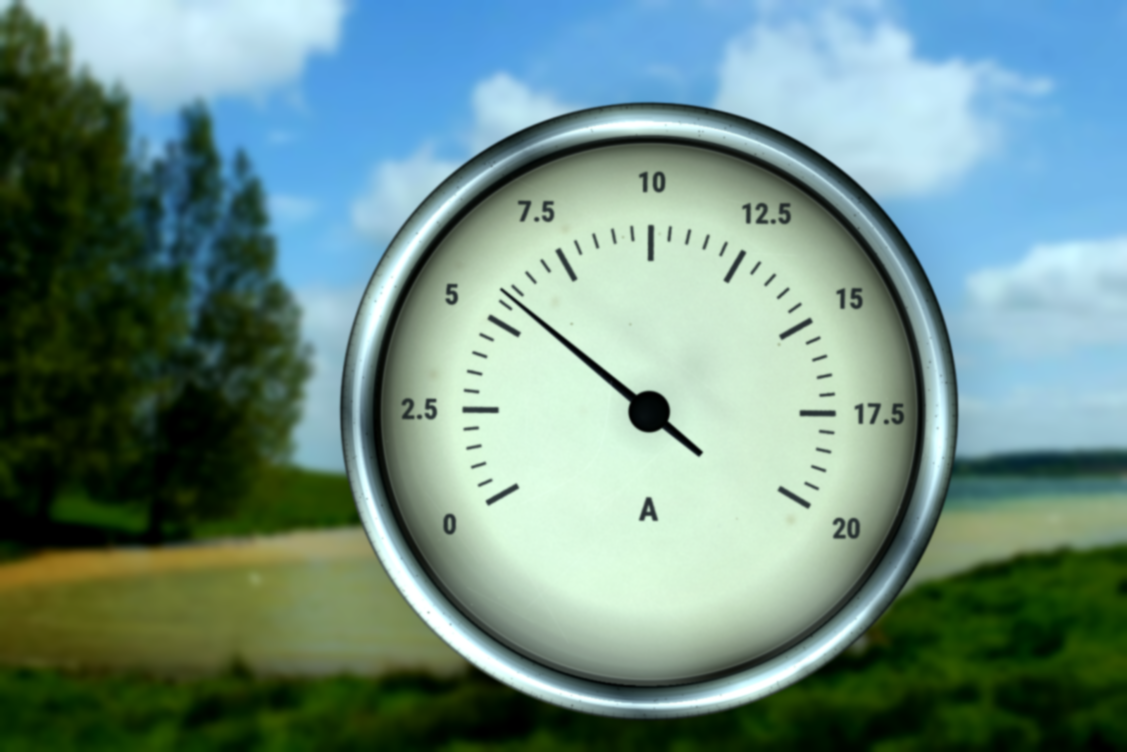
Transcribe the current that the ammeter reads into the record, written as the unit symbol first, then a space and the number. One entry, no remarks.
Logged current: A 5.75
